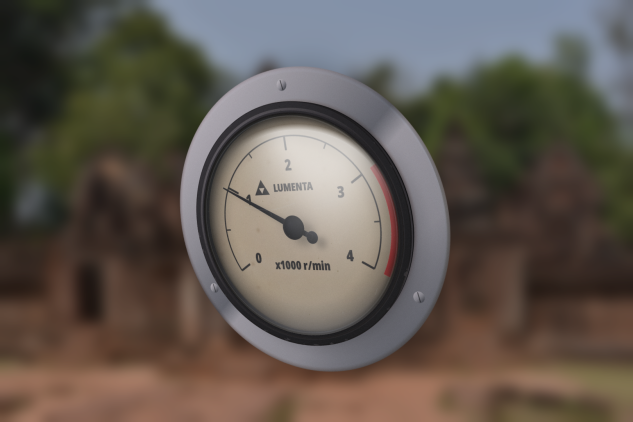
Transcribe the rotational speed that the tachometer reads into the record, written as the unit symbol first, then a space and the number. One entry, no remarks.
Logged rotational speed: rpm 1000
